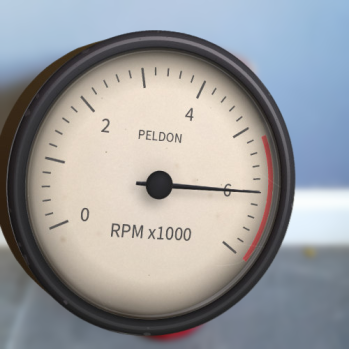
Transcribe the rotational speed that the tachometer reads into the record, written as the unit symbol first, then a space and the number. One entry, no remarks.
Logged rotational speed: rpm 6000
